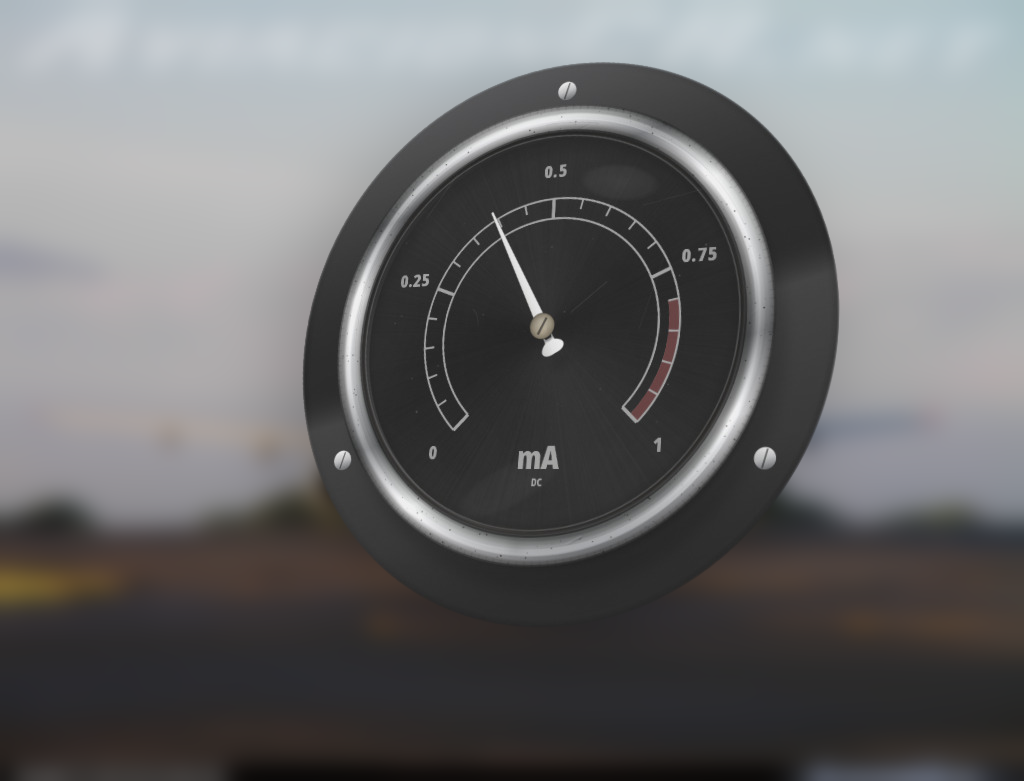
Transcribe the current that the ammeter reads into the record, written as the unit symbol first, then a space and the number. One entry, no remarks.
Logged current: mA 0.4
